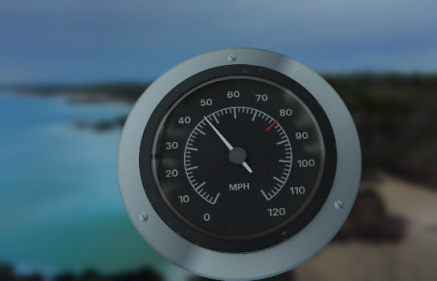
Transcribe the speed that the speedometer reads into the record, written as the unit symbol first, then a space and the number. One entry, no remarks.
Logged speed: mph 46
